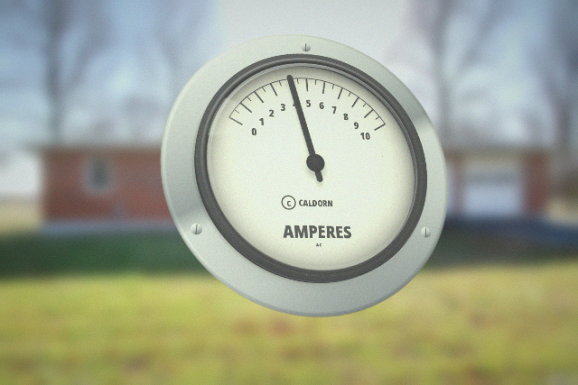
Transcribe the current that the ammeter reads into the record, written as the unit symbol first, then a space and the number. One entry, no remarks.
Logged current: A 4
